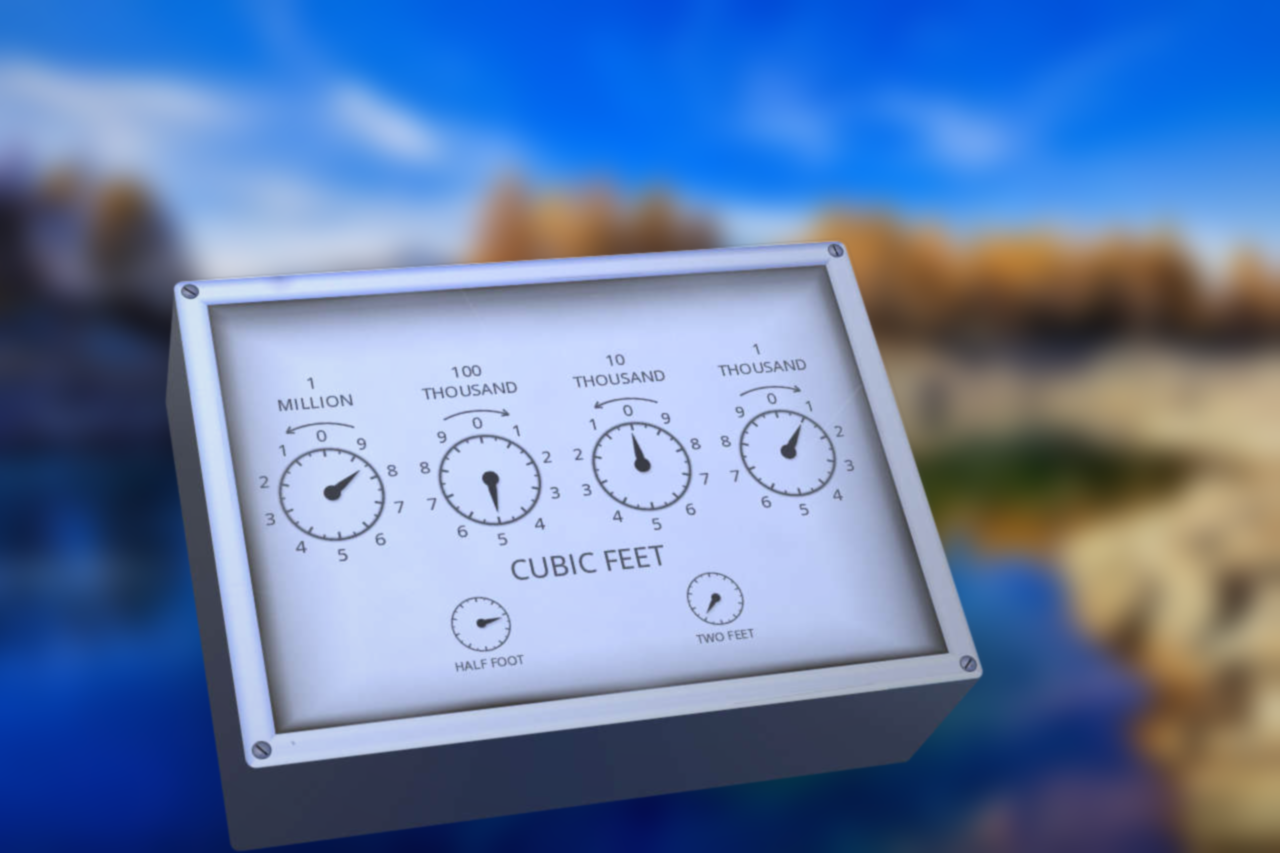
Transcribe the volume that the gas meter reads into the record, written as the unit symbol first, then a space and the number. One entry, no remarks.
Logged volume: ft³ 850100
